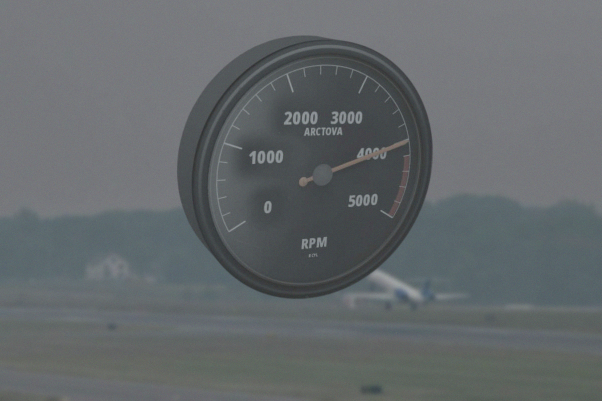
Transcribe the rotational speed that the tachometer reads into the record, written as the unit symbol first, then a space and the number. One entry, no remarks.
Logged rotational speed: rpm 4000
